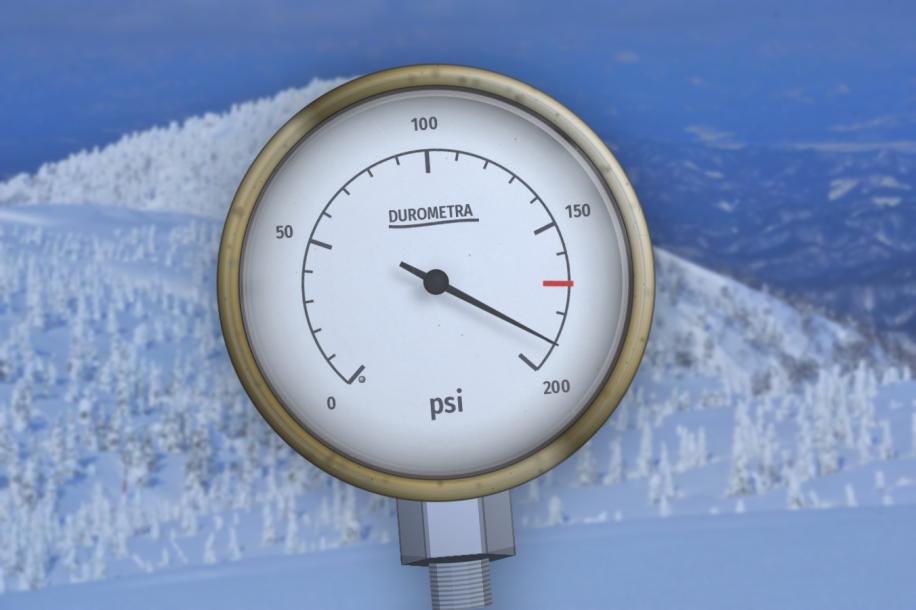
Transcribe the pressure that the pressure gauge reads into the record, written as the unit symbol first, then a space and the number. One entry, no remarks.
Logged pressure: psi 190
